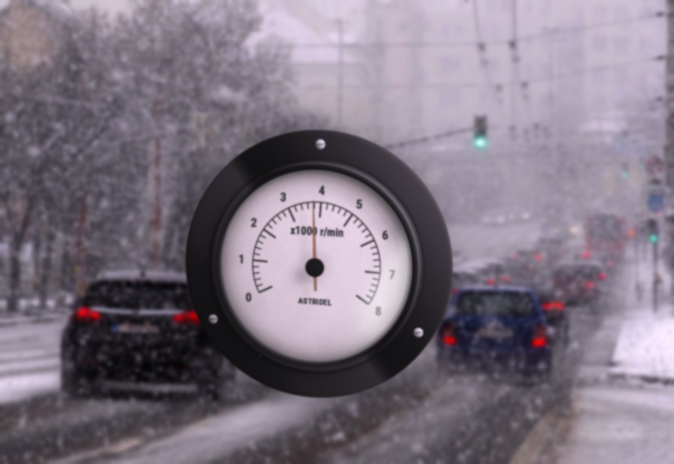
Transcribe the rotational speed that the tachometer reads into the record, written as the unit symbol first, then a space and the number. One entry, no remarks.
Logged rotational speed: rpm 3800
